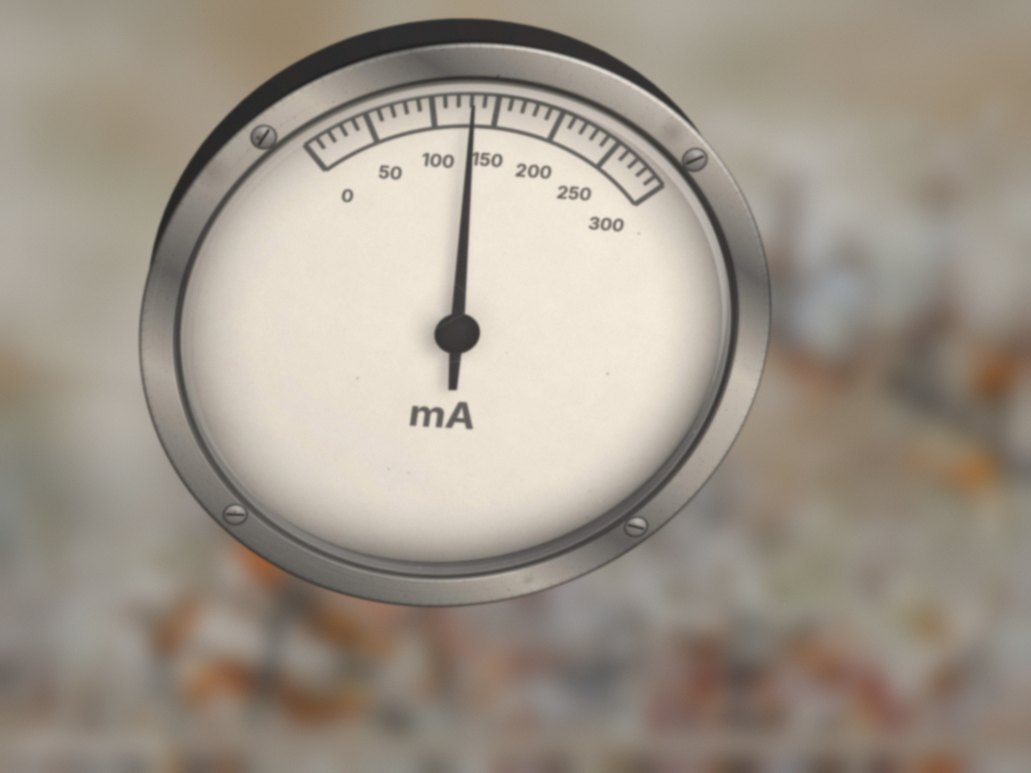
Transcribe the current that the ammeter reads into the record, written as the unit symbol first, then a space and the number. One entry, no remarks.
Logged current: mA 130
